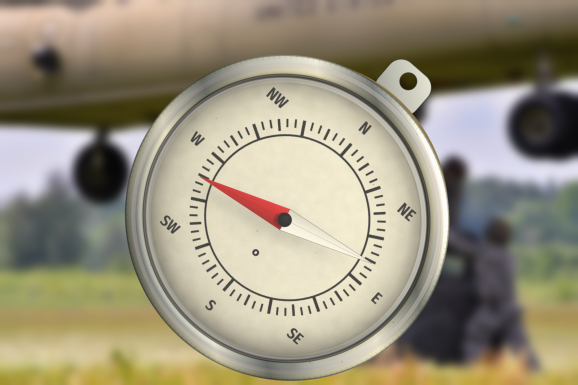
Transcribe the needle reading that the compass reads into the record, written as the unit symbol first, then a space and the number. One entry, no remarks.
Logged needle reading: ° 255
